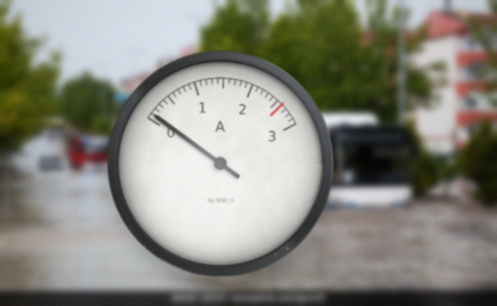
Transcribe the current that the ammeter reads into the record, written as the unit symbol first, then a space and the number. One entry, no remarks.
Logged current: A 0.1
